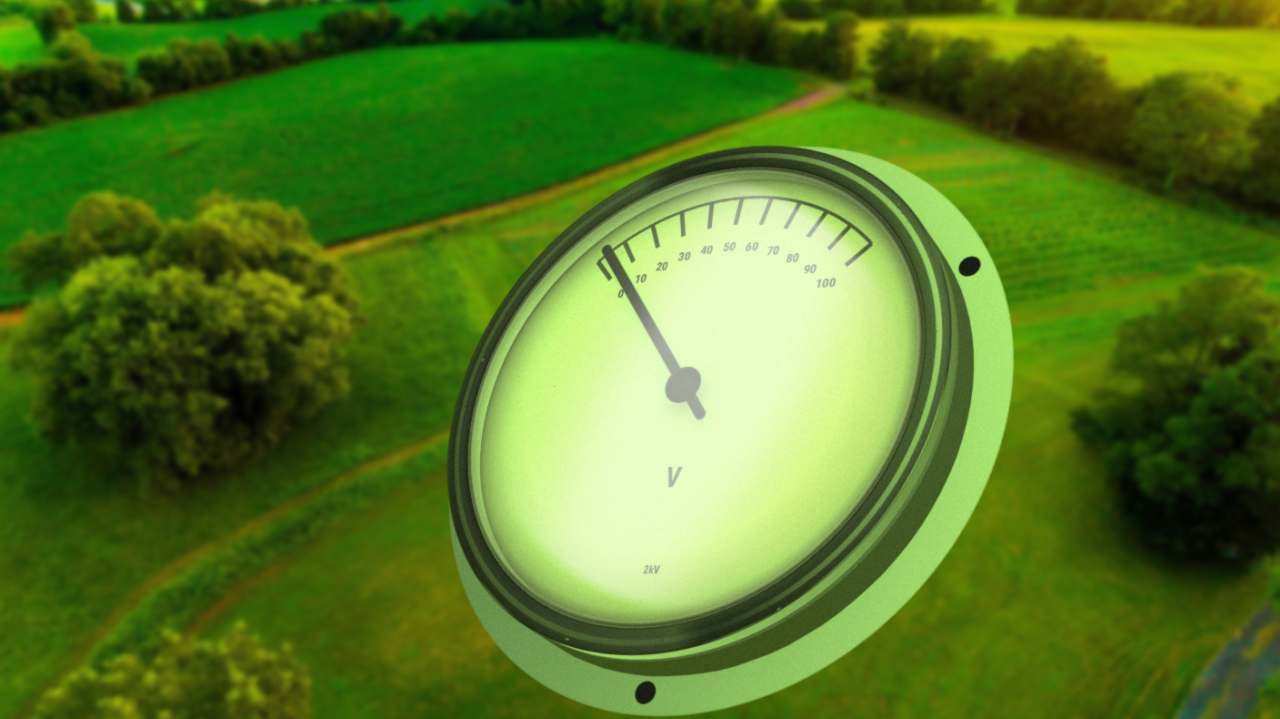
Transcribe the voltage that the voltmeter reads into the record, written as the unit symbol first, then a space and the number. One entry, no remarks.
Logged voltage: V 5
